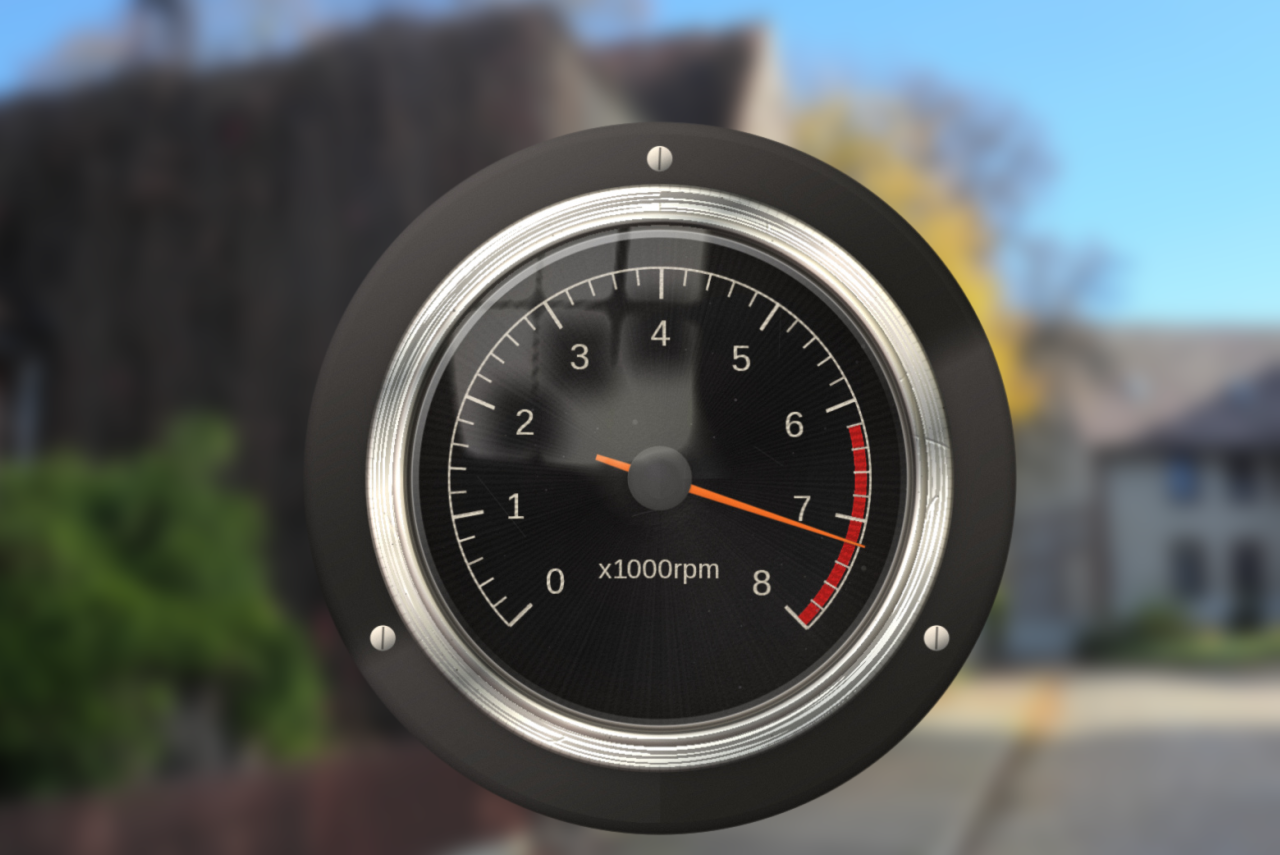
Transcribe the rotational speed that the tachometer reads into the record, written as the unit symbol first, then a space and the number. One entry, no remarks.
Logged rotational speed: rpm 7200
